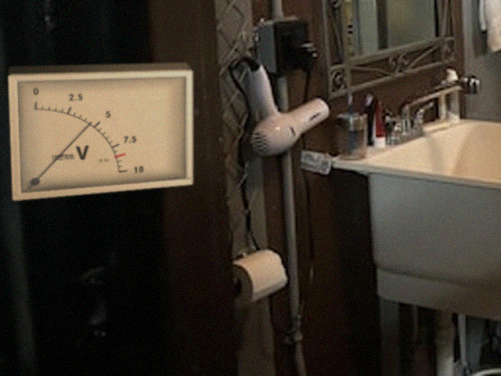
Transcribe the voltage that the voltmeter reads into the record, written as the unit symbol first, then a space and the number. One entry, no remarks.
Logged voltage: V 4.5
